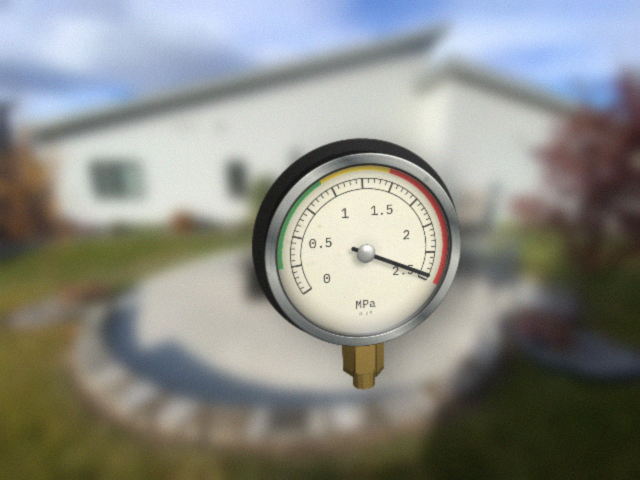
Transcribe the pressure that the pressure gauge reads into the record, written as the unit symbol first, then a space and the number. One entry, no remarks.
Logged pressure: MPa 2.45
